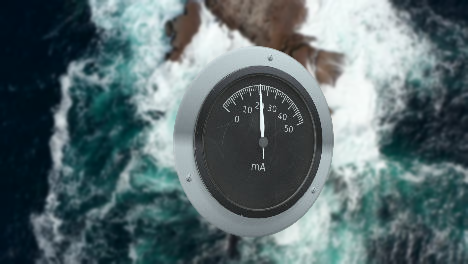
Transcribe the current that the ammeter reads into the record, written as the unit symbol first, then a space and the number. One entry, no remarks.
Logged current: mA 20
